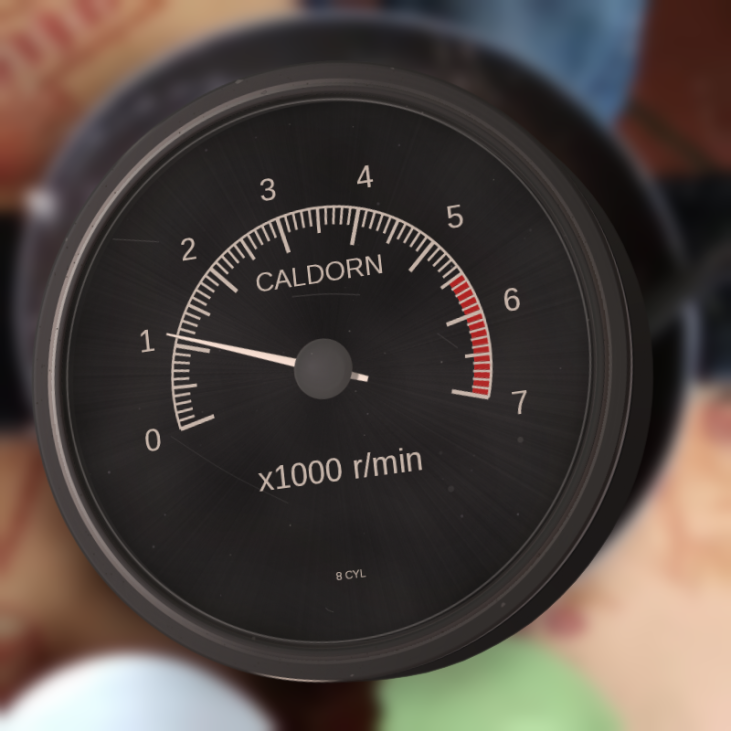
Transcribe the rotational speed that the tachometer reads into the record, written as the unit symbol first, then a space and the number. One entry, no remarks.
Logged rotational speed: rpm 1100
